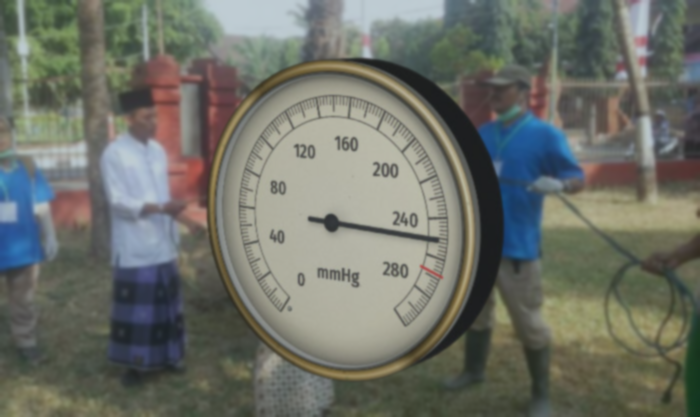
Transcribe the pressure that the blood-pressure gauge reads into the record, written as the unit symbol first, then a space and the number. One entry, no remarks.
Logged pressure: mmHg 250
